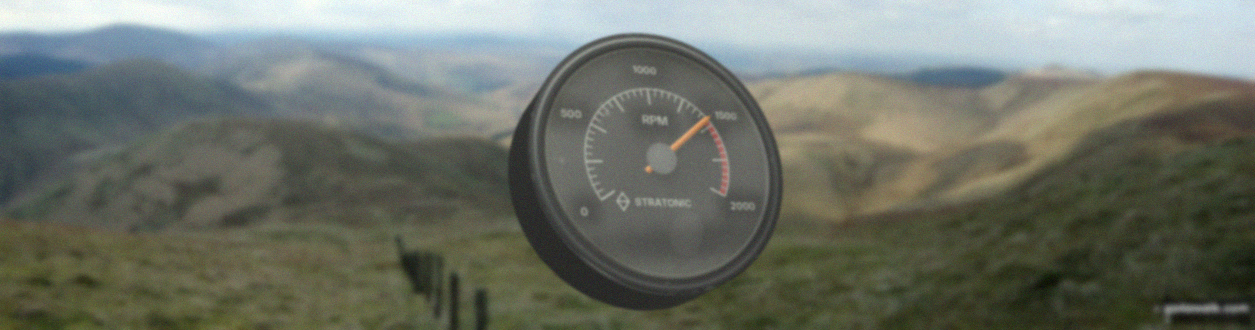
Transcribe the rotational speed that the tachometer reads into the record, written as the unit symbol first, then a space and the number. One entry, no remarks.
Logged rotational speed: rpm 1450
